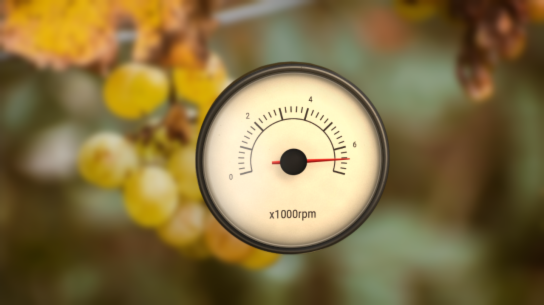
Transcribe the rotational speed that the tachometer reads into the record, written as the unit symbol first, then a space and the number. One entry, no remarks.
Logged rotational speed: rpm 6400
